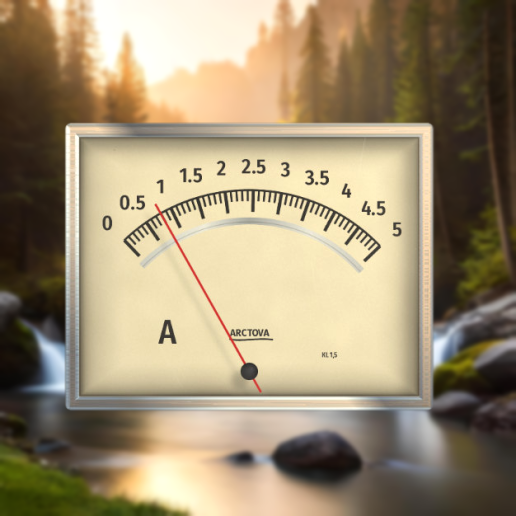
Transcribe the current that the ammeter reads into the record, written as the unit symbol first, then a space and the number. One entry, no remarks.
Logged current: A 0.8
